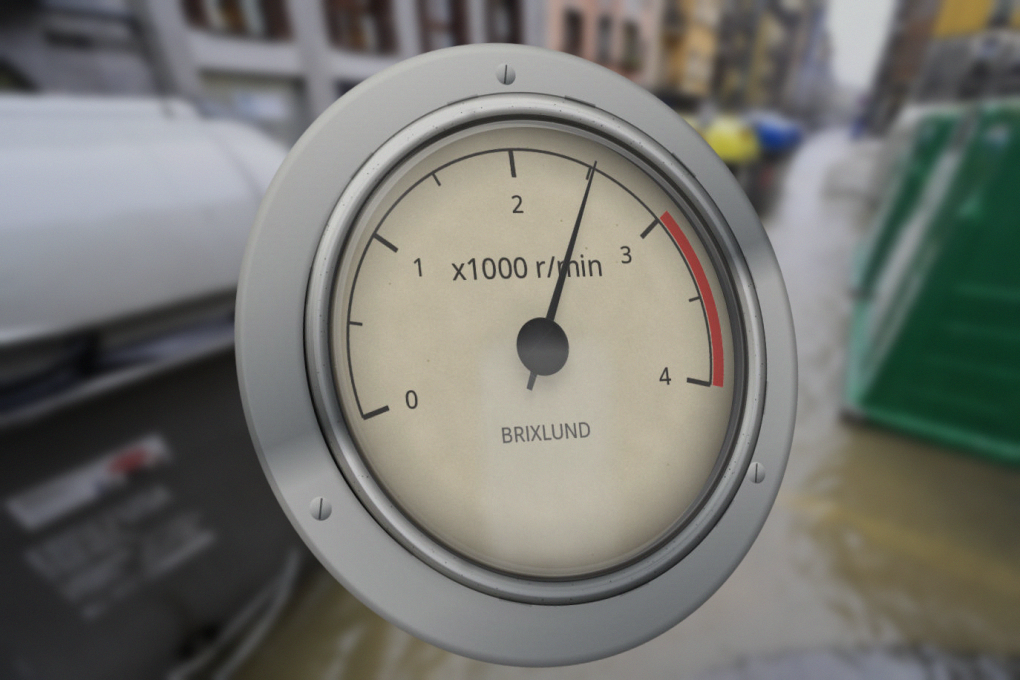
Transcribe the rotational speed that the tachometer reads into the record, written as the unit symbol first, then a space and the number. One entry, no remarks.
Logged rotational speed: rpm 2500
